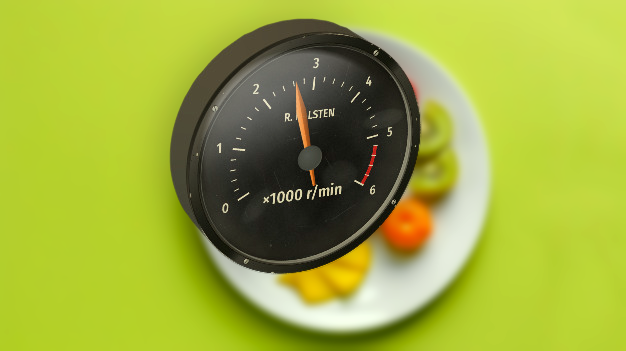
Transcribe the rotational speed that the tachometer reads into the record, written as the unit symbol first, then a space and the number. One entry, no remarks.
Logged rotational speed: rpm 2600
